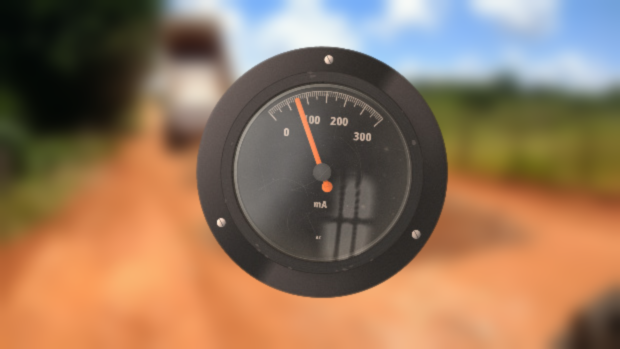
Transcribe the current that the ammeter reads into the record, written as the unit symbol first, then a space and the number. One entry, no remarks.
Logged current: mA 75
